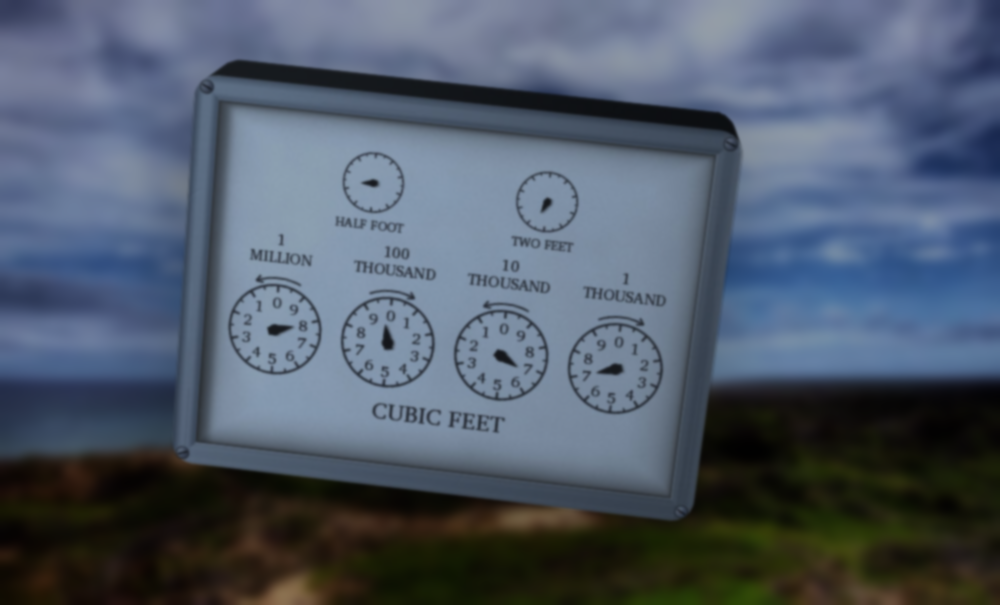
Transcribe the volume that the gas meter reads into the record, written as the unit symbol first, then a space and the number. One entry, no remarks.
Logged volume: ft³ 796700
